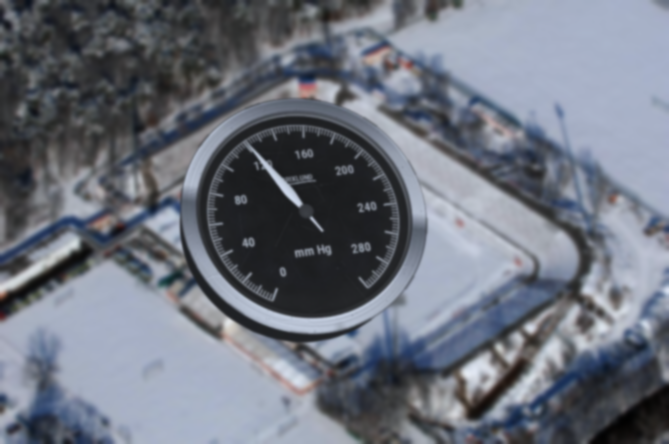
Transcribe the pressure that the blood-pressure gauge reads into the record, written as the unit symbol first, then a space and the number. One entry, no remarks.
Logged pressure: mmHg 120
